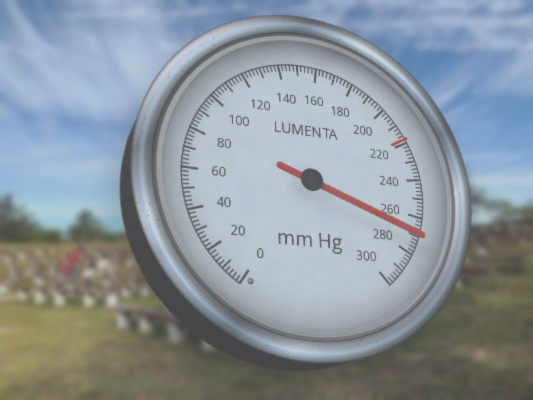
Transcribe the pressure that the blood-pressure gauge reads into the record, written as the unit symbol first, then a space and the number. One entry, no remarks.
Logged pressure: mmHg 270
